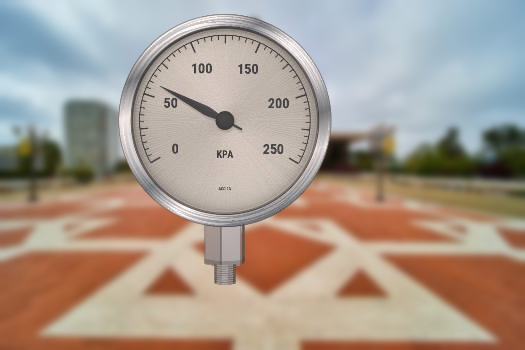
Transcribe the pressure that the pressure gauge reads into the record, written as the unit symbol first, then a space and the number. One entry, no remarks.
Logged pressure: kPa 60
